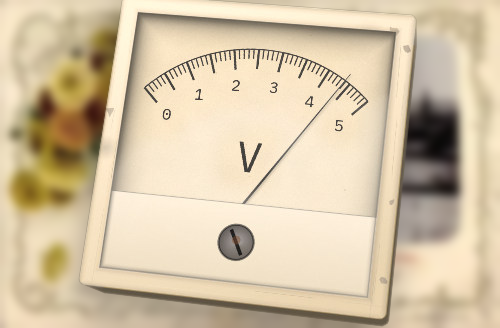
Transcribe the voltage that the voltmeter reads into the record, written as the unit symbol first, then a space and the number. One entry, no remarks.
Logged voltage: V 4.4
